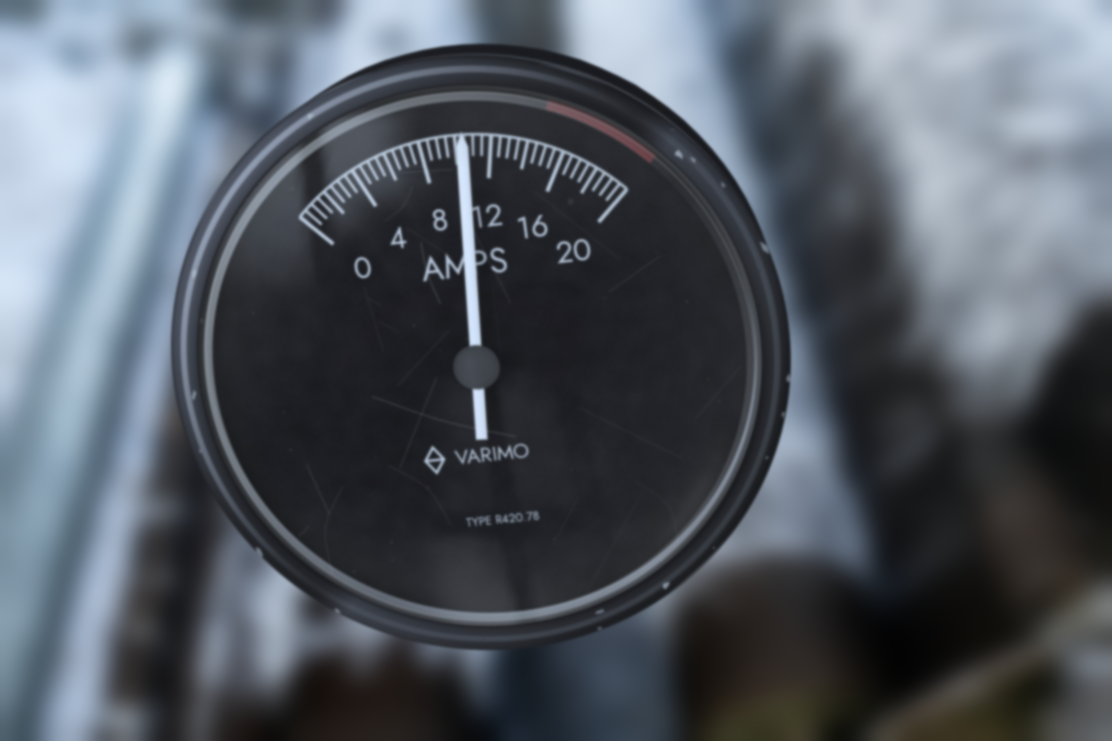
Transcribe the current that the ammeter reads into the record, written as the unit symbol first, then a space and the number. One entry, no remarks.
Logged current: A 10.5
